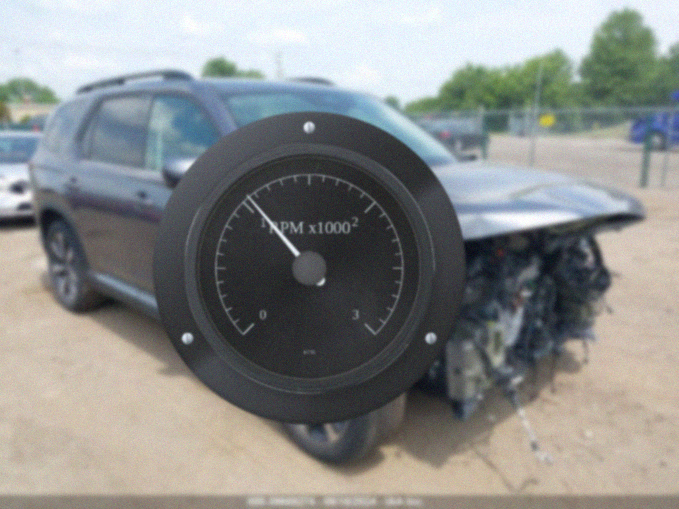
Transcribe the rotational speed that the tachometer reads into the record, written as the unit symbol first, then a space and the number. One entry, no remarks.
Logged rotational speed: rpm 1050
